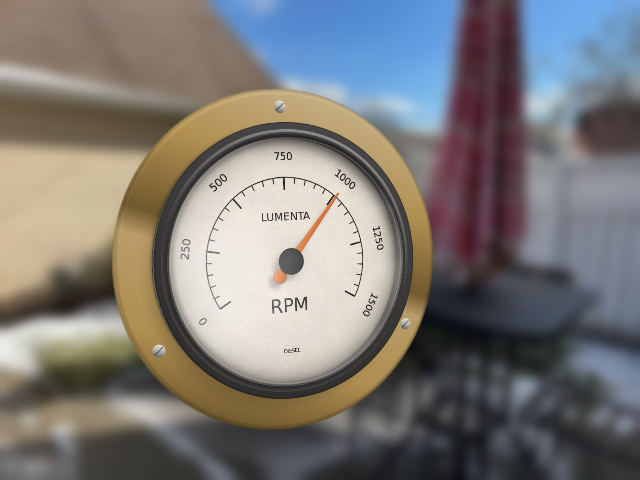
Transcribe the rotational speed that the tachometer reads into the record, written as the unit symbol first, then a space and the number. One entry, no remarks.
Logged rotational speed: rpm 1000
